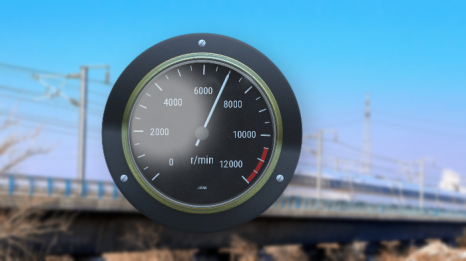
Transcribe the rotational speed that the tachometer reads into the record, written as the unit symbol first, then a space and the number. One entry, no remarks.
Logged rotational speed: rpm 7000
